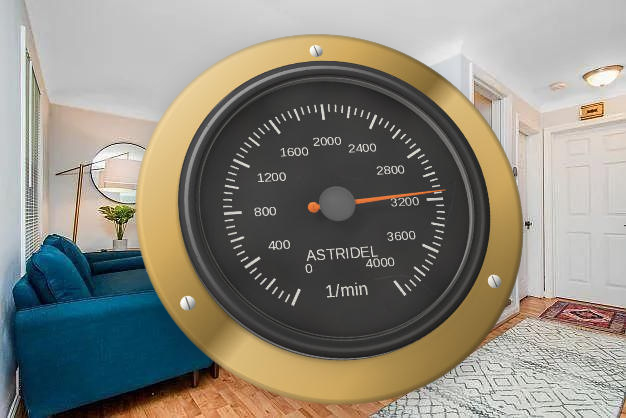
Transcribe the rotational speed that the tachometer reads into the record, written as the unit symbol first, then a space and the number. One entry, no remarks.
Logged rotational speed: rpm 3150
